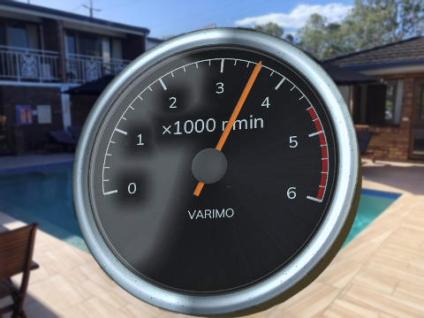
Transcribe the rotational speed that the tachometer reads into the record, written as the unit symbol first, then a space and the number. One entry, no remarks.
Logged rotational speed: rpm 3600
